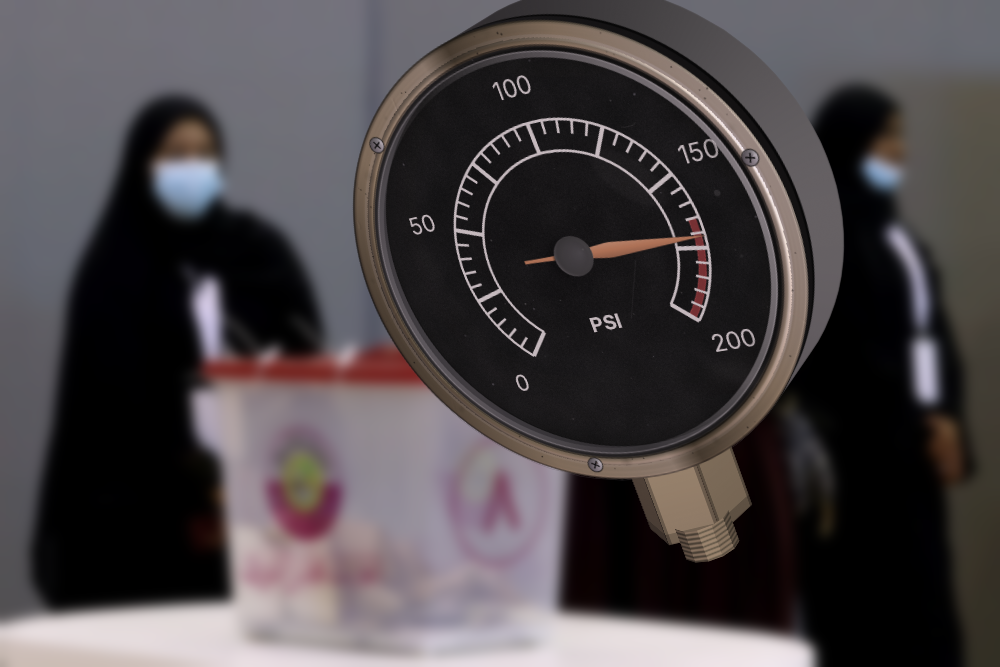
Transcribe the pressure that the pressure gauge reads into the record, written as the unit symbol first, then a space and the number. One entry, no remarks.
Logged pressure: psi 170
